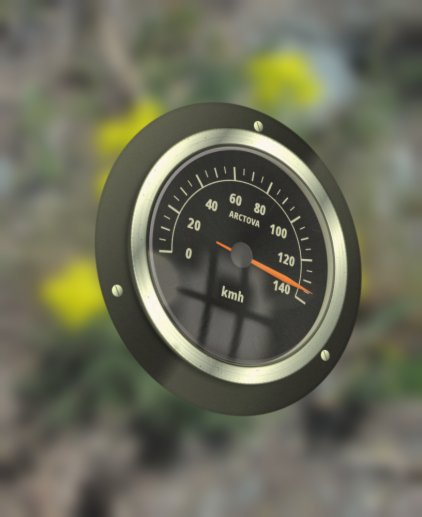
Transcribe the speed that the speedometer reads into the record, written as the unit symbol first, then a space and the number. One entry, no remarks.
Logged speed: km/h 135
